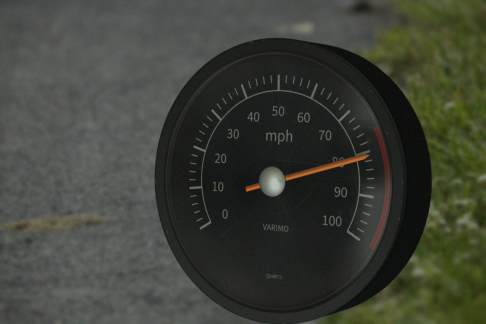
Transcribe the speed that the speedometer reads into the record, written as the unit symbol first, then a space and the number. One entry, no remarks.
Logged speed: mph 81
